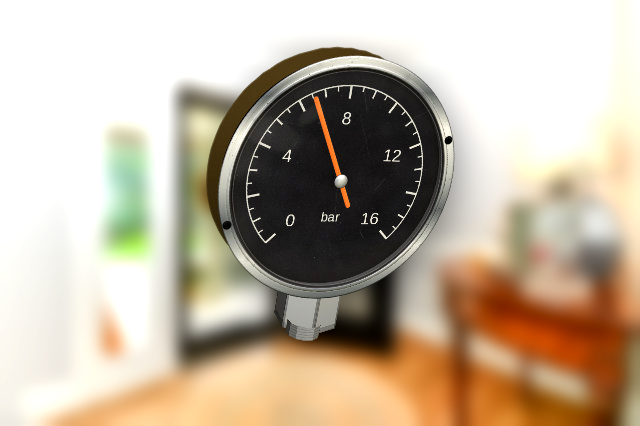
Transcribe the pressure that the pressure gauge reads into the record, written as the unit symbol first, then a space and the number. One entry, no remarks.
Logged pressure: bar 6.5
